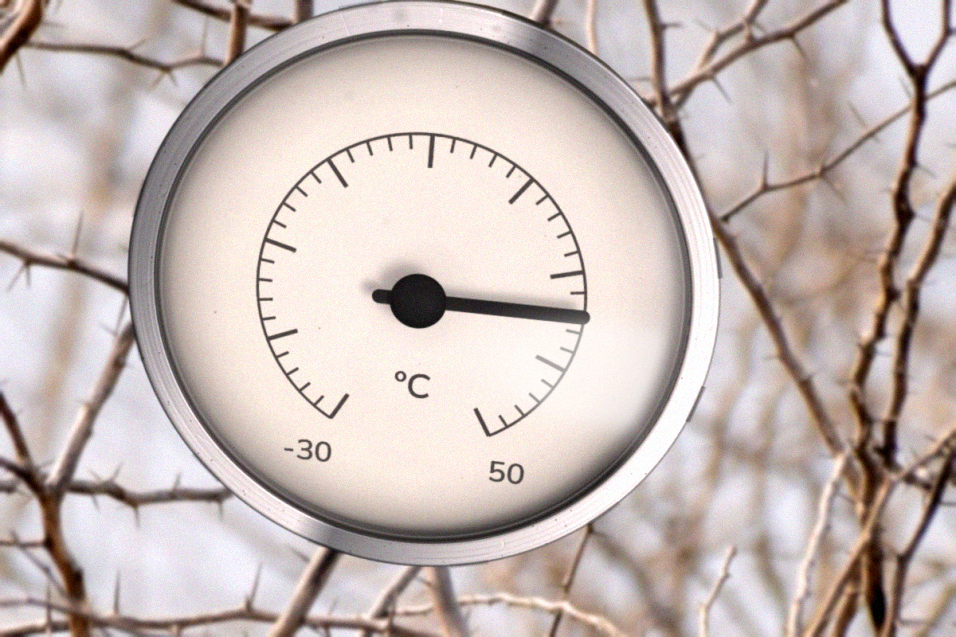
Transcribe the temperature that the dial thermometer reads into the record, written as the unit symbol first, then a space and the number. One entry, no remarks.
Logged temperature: °C 34
